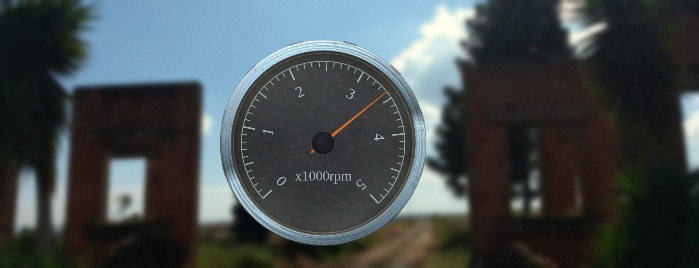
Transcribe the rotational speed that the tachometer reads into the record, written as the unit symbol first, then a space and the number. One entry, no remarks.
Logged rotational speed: rpm 3400
